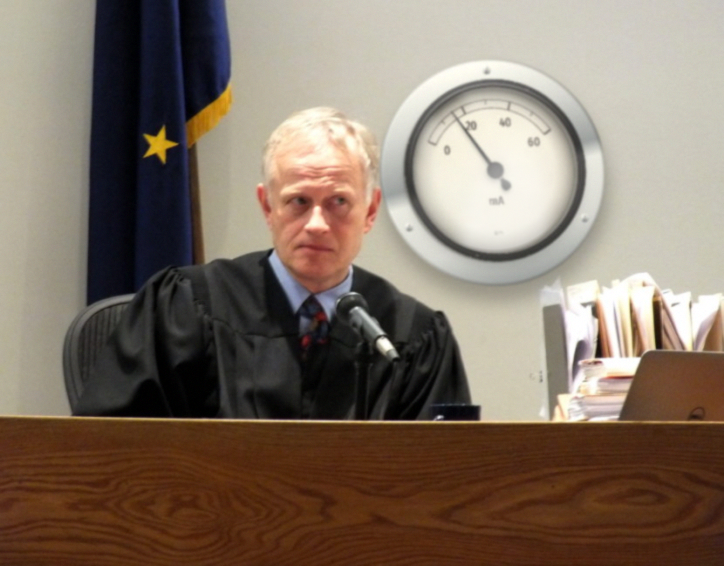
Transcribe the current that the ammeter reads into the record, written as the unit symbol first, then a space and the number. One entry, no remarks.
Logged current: mA 15
